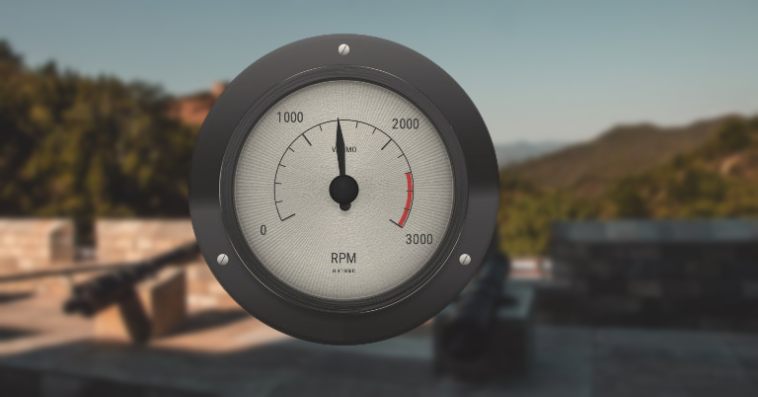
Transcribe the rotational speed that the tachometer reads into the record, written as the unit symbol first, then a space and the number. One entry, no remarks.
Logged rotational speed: rpm 1400
